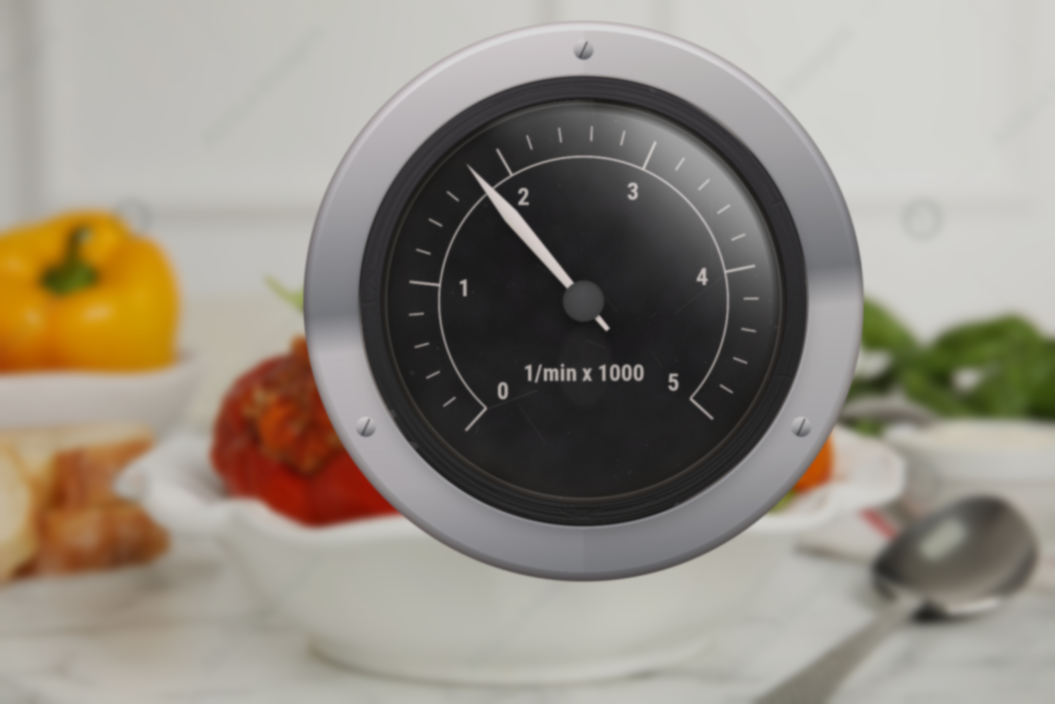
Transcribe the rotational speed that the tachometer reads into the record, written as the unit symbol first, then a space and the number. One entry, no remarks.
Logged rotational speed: rpm 1800
